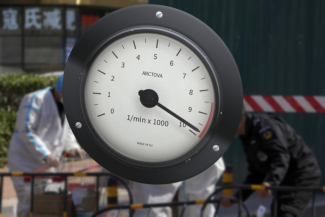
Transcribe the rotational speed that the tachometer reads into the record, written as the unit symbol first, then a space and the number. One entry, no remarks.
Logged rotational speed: rpm 9750
